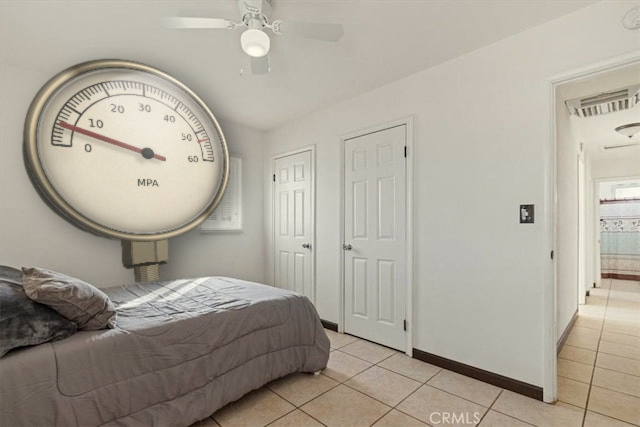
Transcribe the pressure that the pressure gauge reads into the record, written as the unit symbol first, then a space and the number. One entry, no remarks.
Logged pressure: MPa 5
